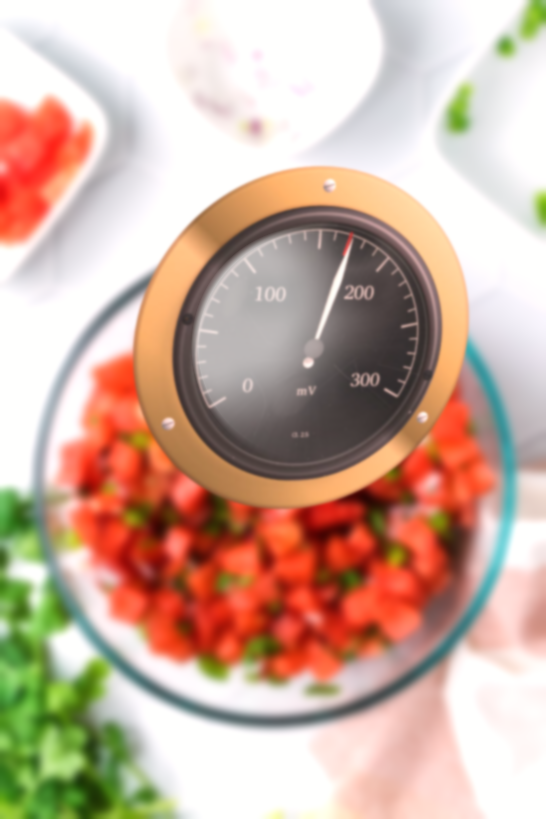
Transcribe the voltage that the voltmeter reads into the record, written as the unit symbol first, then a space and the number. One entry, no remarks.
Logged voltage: mV 170
